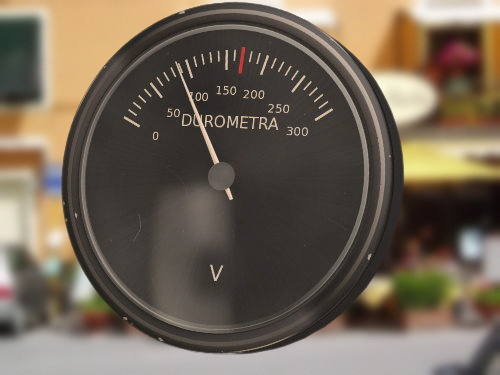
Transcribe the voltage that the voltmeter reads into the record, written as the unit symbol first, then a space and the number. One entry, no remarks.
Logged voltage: V 90
